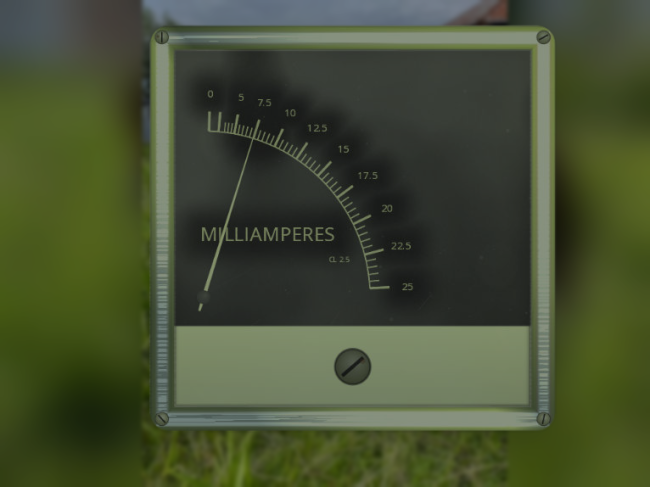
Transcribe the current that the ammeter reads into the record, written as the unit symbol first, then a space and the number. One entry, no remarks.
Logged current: mA 7.5
